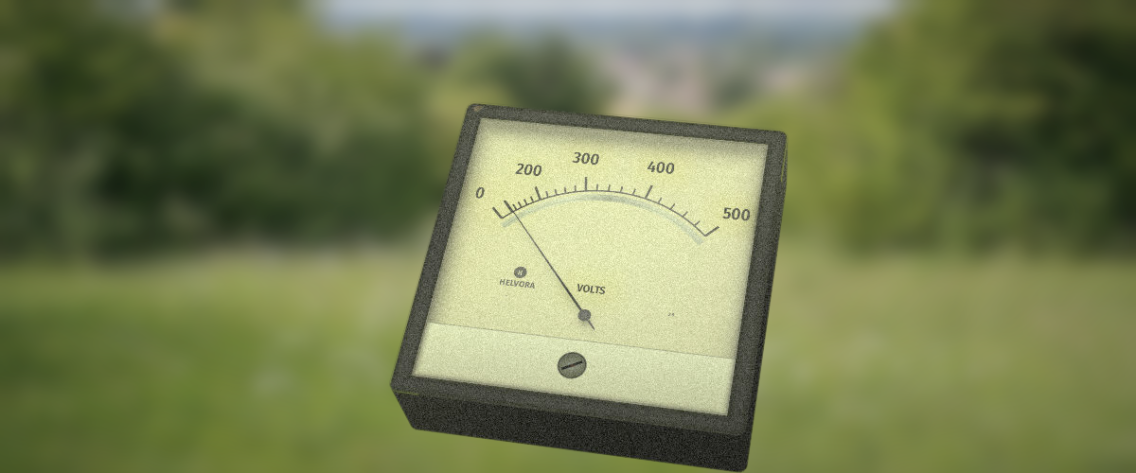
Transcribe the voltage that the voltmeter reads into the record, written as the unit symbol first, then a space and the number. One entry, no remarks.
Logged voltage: V 100
